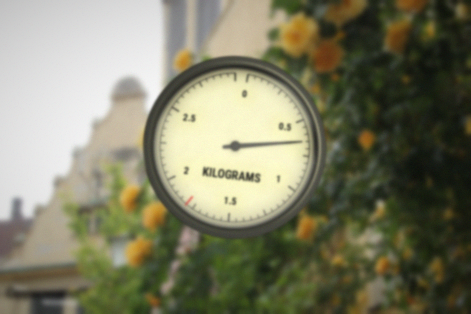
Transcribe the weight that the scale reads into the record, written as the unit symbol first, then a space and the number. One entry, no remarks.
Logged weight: kg 0.65
